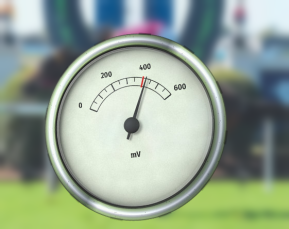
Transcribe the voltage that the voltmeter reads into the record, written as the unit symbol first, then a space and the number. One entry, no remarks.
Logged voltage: mV 425
